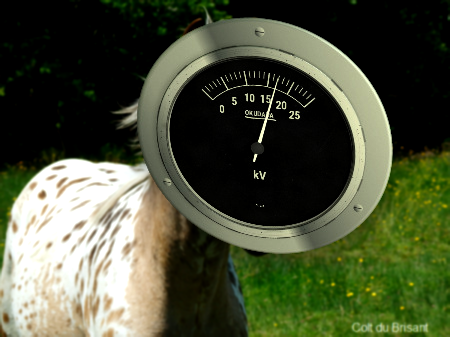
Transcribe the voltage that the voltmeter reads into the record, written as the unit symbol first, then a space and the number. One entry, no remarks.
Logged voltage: kV 17
